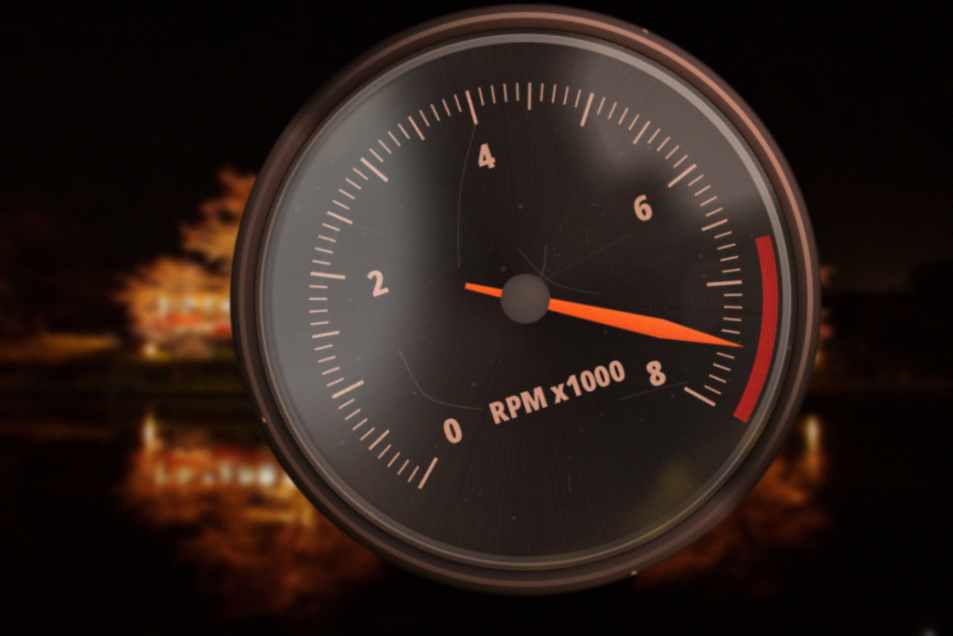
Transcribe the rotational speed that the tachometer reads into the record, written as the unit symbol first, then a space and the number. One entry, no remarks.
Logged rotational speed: rpm 7500
